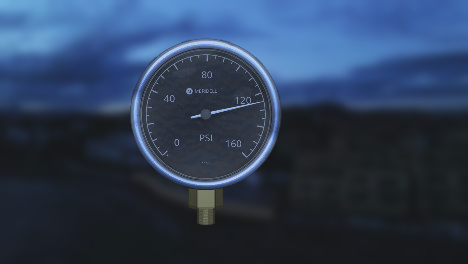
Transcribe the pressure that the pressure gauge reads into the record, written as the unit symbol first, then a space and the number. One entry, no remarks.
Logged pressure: psi 125
